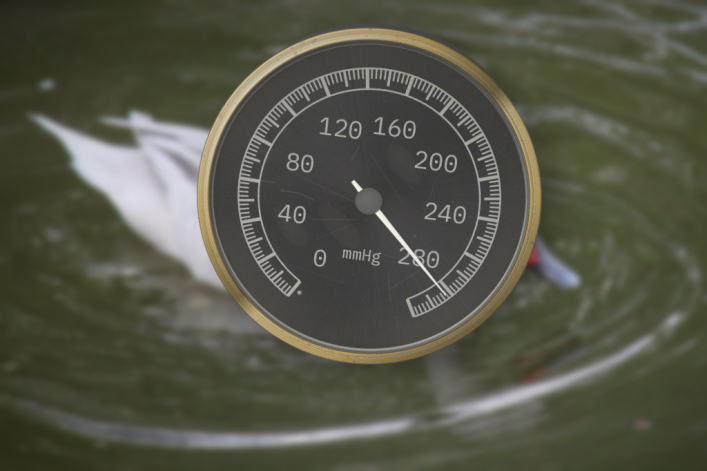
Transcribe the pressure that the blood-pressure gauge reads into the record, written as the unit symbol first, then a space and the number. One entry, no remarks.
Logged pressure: mmHg 282
